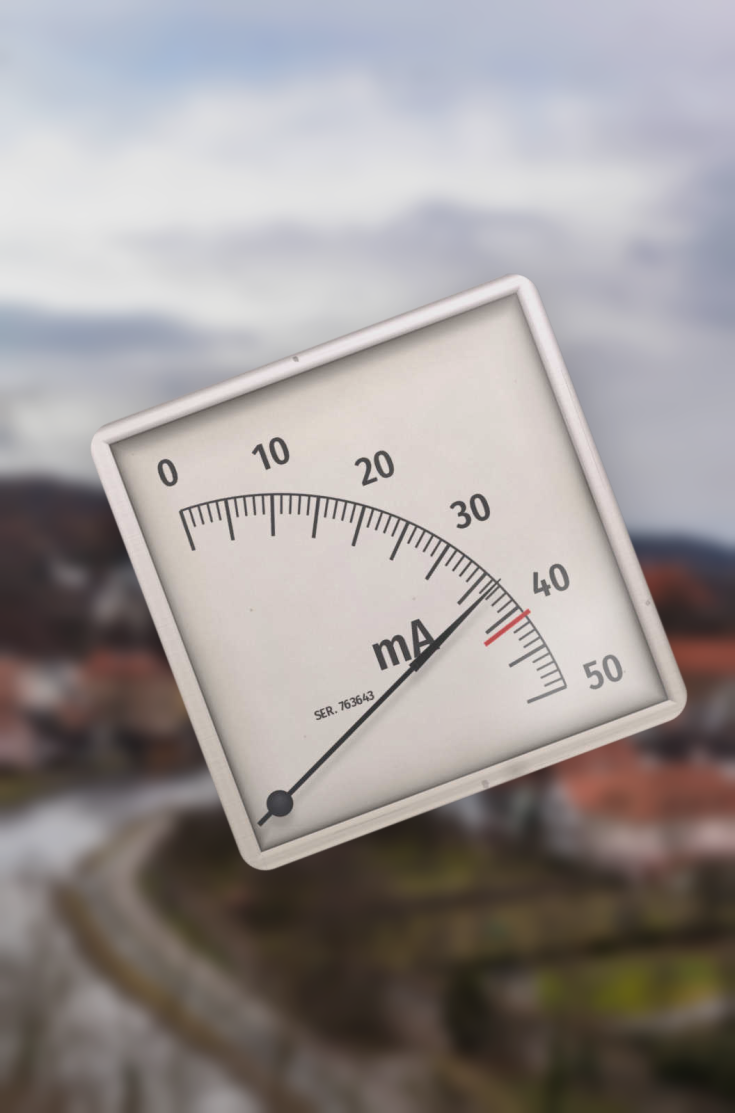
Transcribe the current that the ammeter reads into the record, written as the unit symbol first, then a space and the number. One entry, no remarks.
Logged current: mA 36.5
